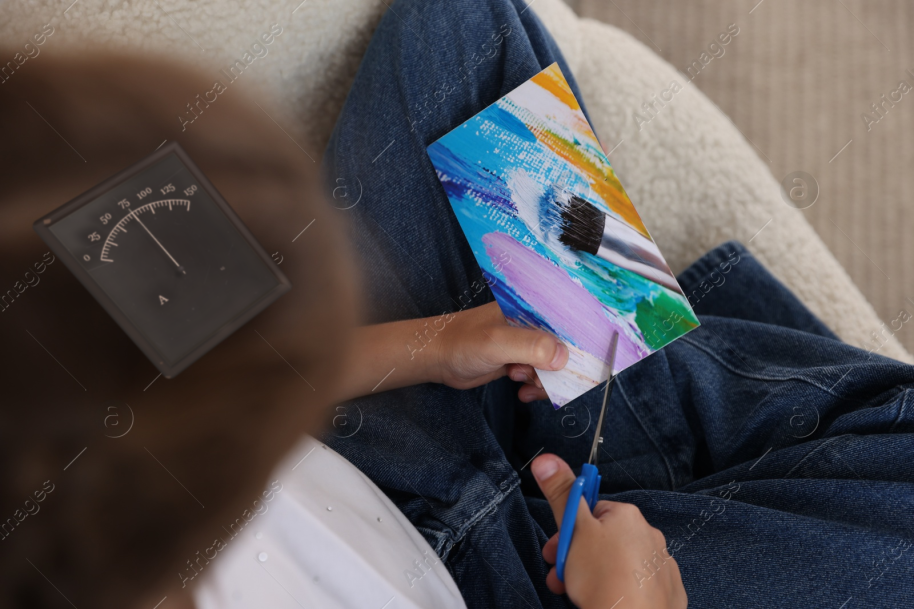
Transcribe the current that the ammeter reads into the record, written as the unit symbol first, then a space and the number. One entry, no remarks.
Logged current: A 75
